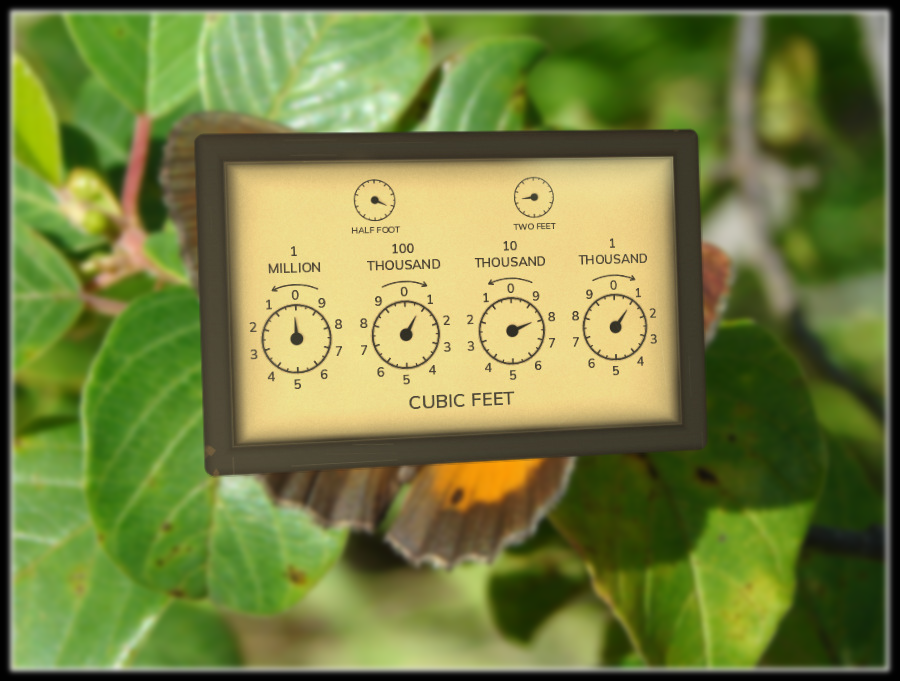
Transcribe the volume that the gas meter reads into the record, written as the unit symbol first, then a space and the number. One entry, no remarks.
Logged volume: ft³ 8100
